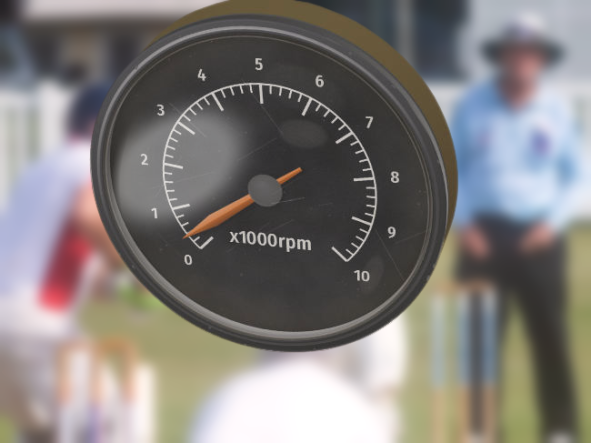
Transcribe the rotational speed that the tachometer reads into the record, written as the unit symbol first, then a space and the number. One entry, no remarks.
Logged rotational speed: rpm 400
